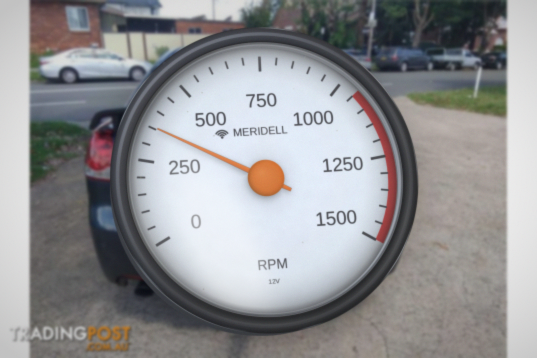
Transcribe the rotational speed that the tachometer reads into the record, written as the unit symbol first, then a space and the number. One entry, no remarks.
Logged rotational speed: rpm 350
